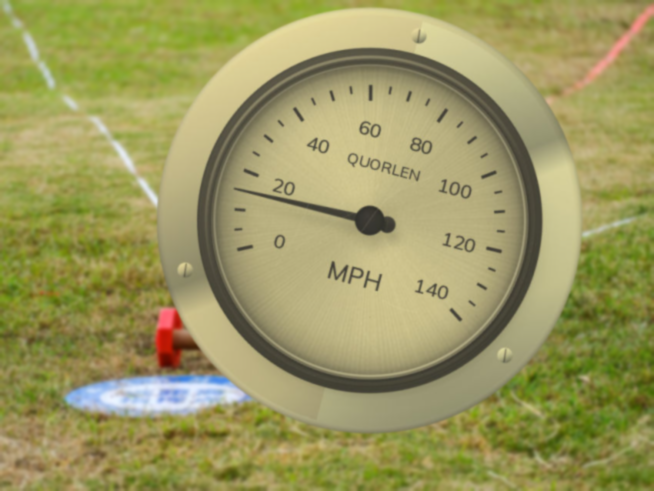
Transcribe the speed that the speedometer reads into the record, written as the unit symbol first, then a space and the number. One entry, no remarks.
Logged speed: mph 15
